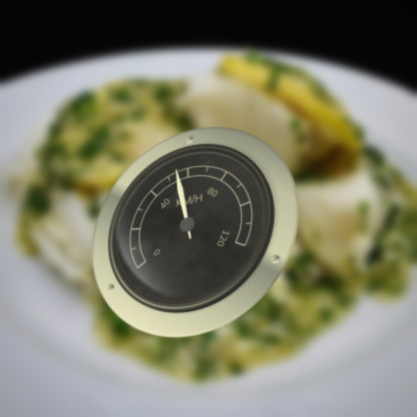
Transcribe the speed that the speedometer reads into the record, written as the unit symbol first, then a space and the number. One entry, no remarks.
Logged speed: km/h 55
